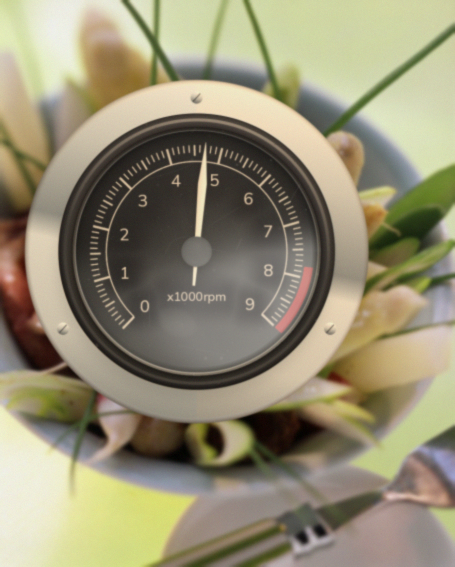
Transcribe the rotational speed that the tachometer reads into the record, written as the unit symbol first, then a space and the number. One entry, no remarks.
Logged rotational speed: rpm 4700
